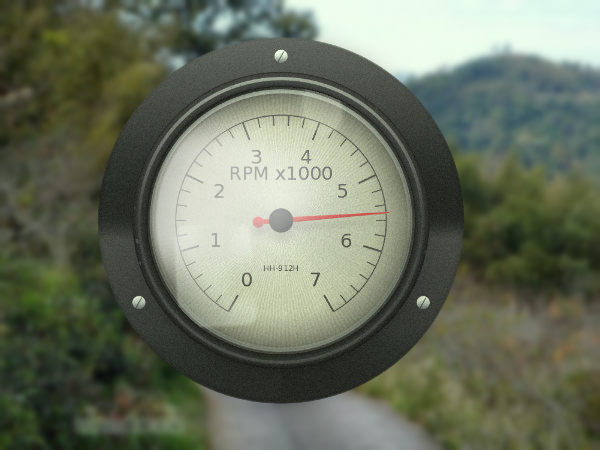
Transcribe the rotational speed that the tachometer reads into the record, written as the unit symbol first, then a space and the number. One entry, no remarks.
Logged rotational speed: rpm 5500
